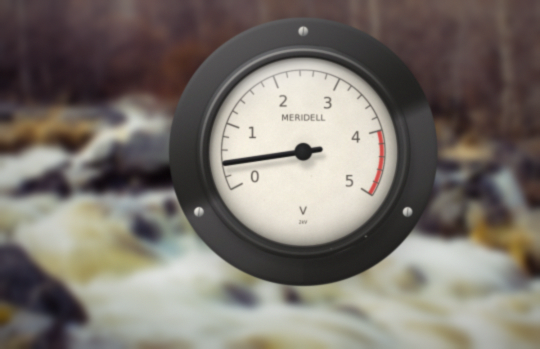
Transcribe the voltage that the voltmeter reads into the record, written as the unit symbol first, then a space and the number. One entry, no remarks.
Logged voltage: V 0.4
